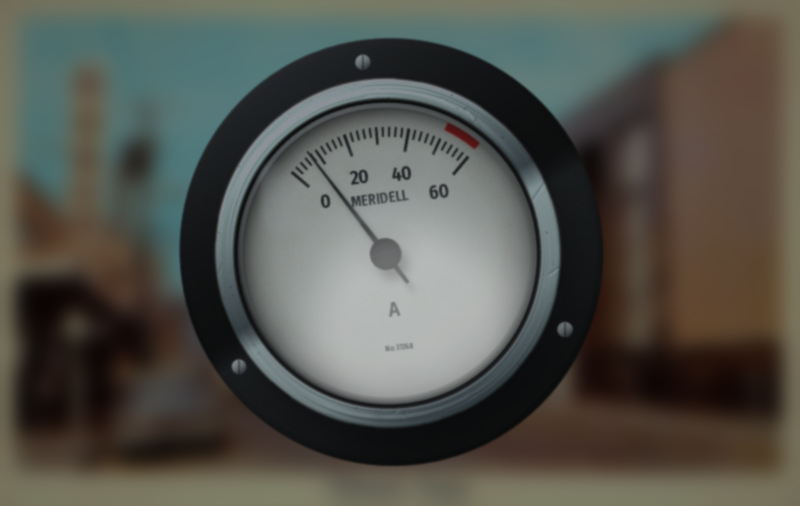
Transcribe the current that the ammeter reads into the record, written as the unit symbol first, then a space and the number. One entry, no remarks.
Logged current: A 8
